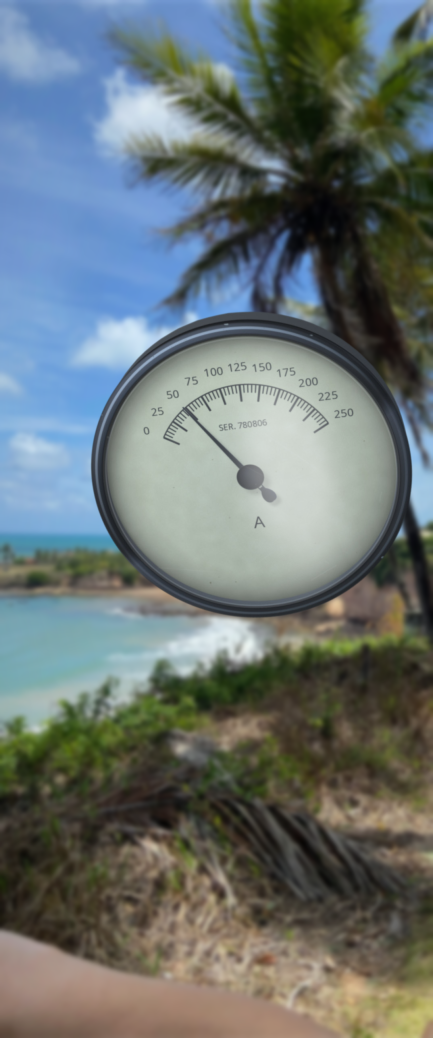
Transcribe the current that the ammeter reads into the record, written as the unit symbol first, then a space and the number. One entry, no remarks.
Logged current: A 50
